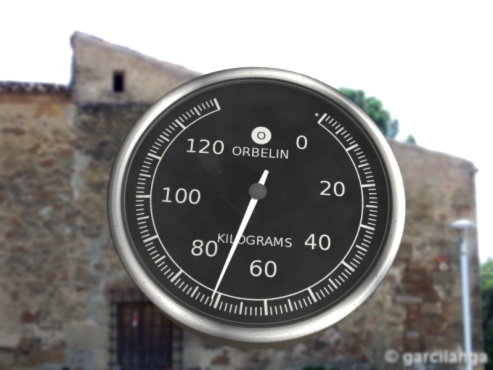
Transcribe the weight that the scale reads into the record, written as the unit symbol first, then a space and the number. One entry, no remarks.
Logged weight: kg 71
